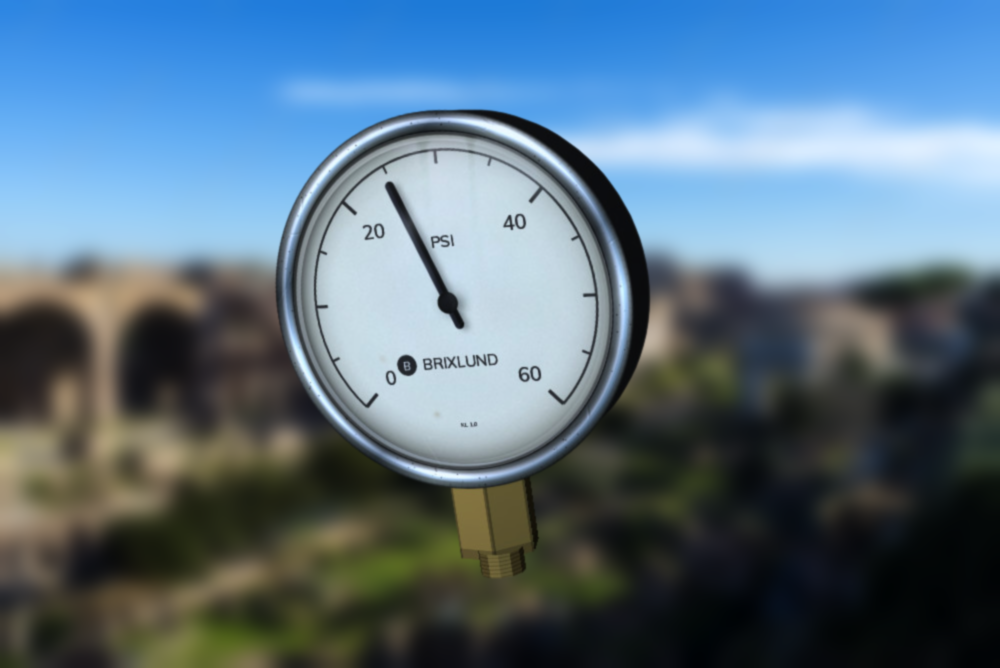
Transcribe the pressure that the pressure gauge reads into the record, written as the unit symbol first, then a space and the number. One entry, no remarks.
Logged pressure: psi 25
